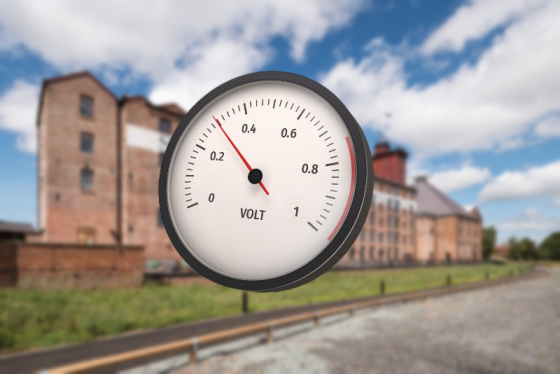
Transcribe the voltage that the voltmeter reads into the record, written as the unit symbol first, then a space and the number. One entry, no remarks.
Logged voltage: V 0.3
